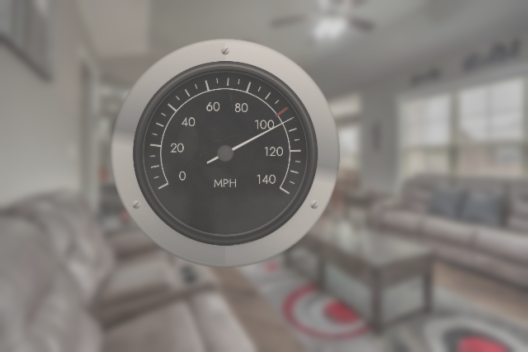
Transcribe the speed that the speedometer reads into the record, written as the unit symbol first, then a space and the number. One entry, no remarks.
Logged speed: mph 105
